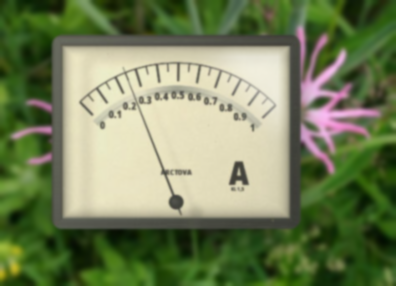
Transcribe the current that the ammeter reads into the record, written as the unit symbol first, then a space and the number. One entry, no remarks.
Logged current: A 0.25
